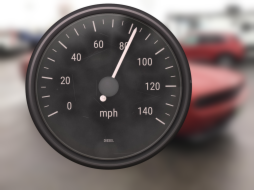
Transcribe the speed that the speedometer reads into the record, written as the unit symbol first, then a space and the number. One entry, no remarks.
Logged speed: mph 82.5
